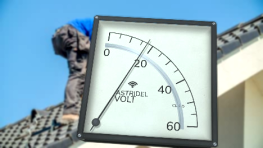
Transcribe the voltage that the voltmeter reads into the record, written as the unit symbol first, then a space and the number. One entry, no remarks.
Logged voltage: V 17.5
